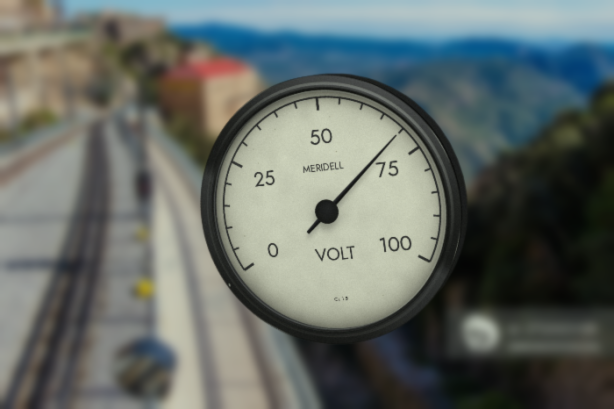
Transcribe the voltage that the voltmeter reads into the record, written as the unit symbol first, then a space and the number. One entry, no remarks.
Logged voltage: V 70
